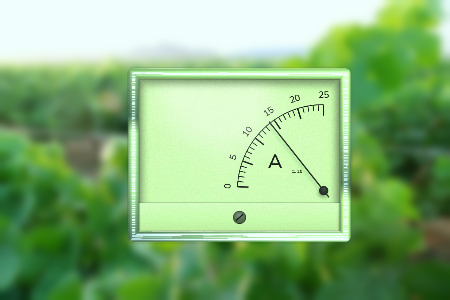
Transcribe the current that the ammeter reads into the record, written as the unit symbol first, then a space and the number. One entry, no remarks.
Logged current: A 14
